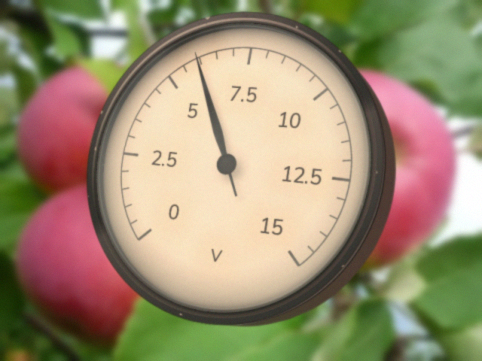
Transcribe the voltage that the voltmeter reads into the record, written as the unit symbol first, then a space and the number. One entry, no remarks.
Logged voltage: V 6
